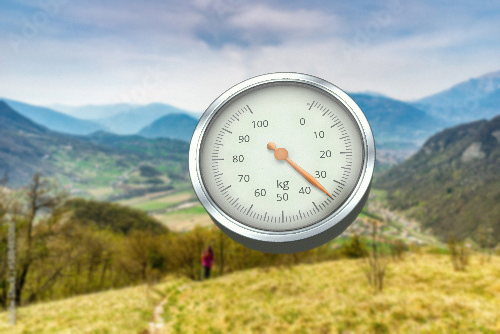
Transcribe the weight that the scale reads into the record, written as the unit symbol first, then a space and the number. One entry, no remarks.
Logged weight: kg 35
